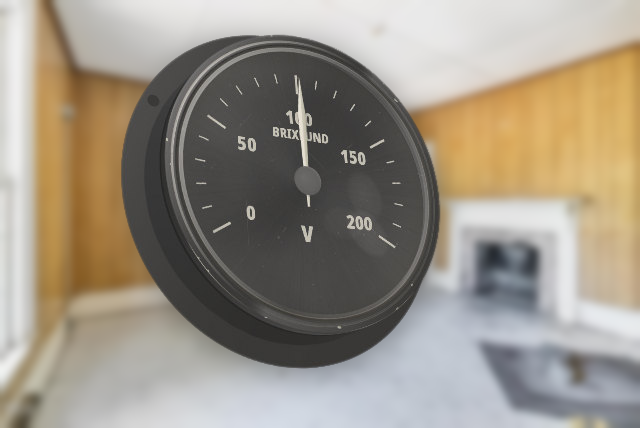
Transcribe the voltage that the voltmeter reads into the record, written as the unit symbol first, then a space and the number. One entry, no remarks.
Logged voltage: V 100
